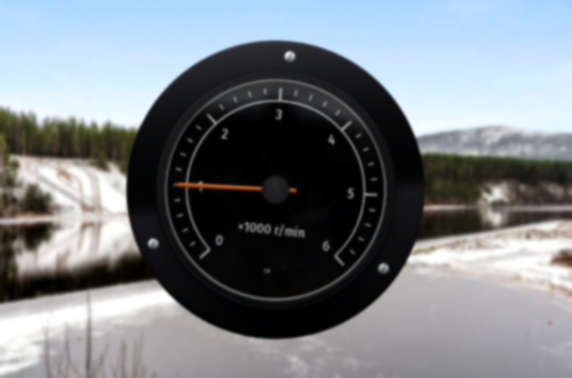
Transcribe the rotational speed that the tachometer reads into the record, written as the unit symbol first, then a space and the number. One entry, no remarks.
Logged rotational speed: rpm 1000
